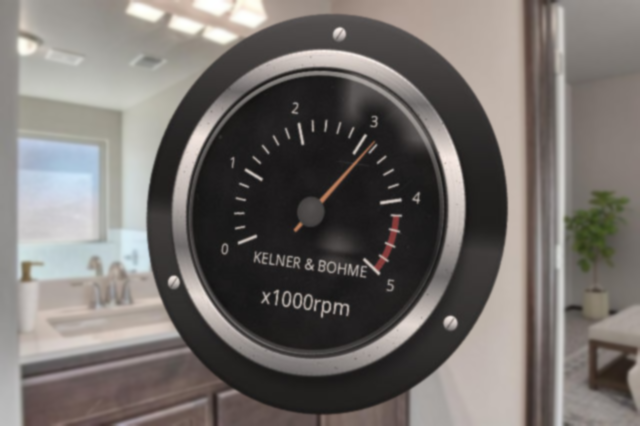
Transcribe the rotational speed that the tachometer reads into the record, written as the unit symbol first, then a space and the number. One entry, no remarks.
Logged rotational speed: rpm 3200
